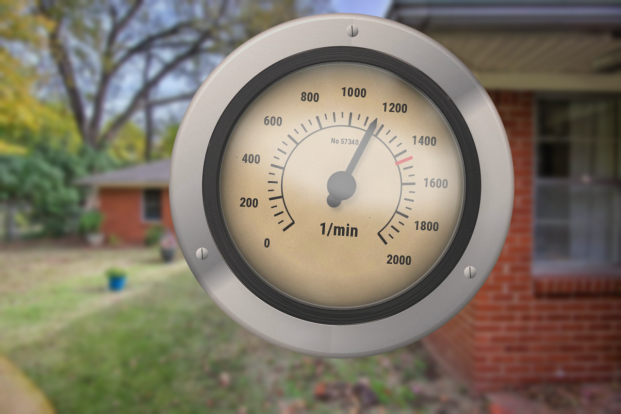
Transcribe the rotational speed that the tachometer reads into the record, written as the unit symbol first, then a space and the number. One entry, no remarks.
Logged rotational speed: rpm 1150
